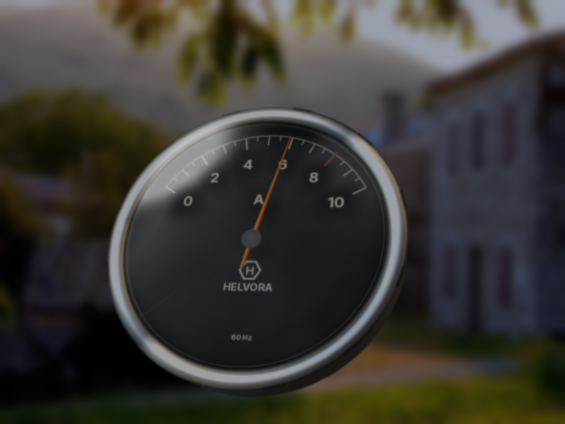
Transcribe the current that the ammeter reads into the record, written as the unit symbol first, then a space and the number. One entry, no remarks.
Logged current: A 6
